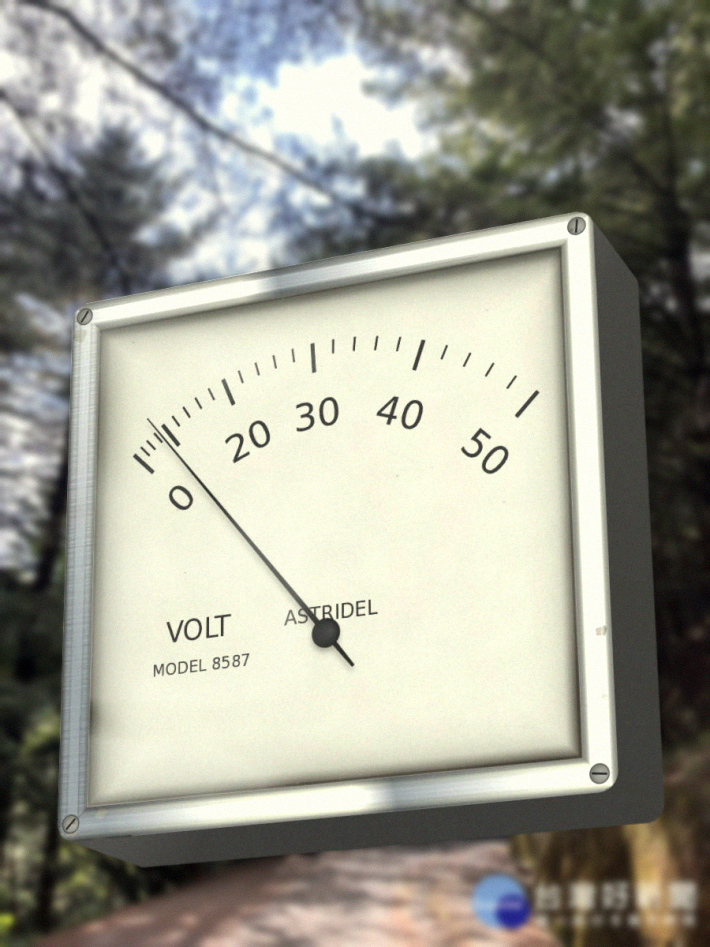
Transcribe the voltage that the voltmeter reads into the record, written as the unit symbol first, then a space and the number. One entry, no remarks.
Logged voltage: V 9
